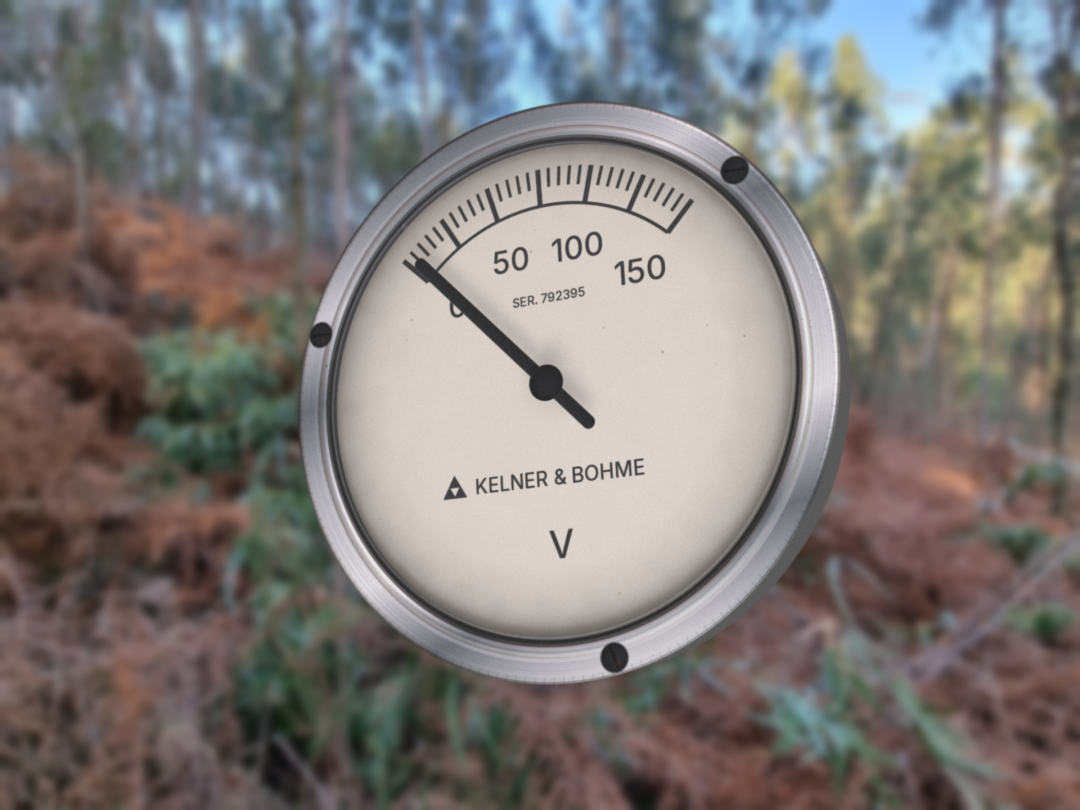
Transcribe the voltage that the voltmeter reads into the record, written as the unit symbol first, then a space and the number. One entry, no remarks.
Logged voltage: V 5
